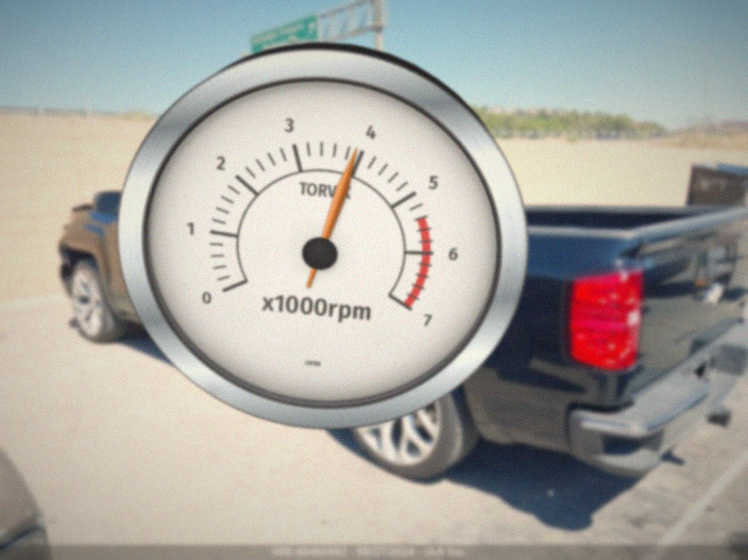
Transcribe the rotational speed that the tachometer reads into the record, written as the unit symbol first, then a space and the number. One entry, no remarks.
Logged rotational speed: rpm 3900
